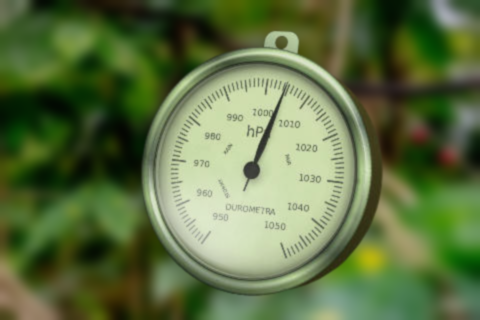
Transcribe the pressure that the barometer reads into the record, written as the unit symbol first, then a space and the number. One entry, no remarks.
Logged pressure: hPa 1005
